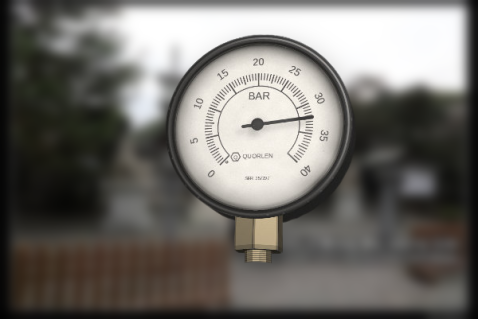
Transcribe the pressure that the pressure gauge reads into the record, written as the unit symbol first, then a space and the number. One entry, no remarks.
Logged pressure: bar 32.5
